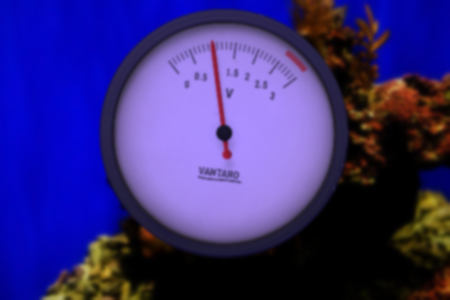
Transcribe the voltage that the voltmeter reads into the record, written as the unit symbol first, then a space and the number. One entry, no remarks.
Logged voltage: V 1
